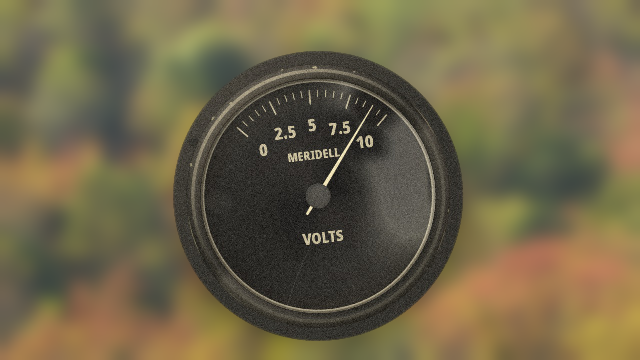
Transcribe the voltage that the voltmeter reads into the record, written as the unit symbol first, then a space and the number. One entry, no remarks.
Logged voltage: V 9
